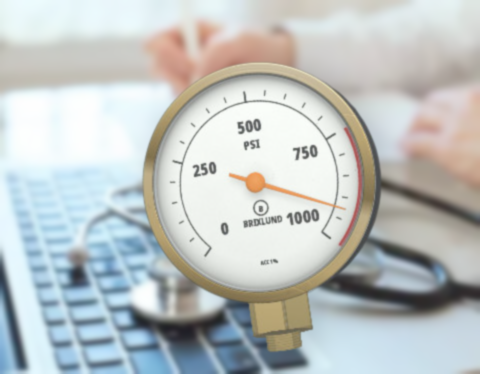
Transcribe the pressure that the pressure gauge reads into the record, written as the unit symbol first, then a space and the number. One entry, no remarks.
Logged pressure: psi 925
